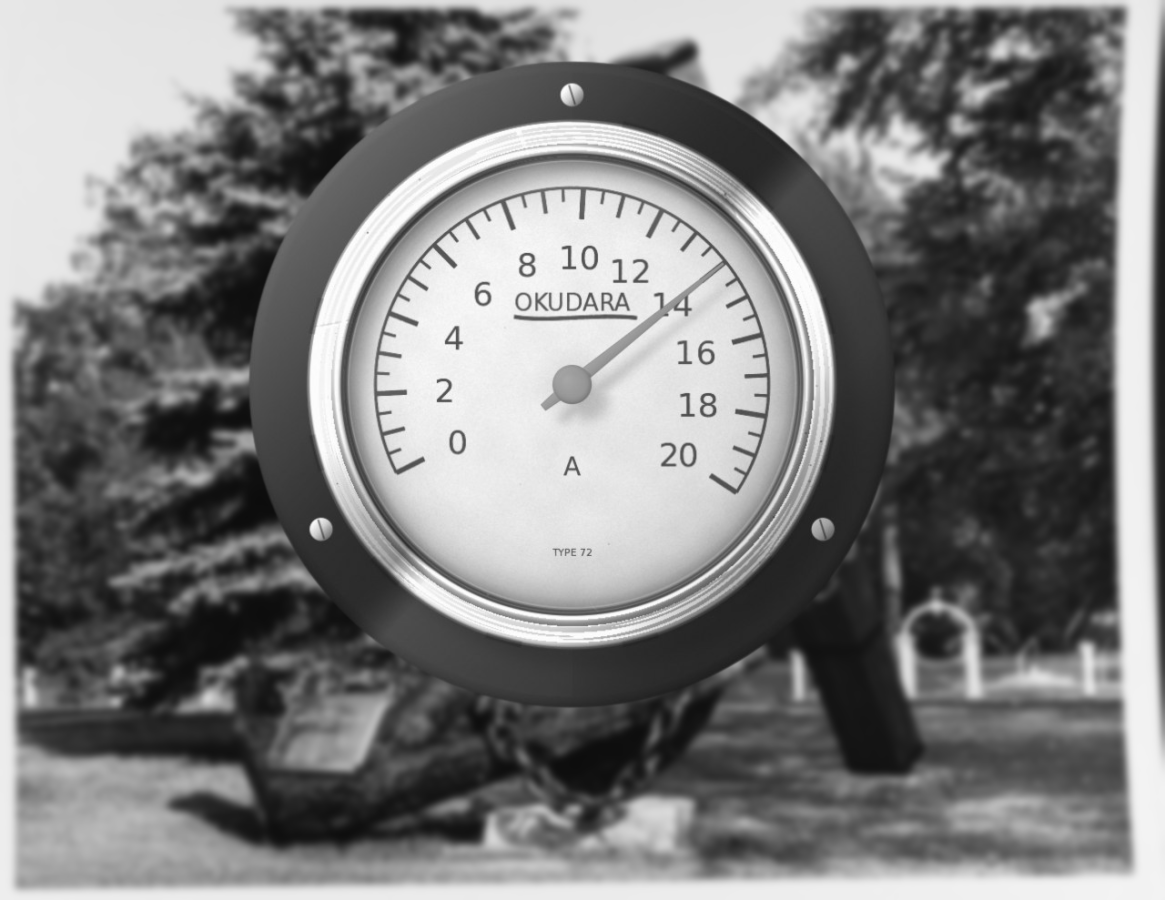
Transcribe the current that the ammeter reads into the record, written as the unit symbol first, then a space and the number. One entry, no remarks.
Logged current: A 14
